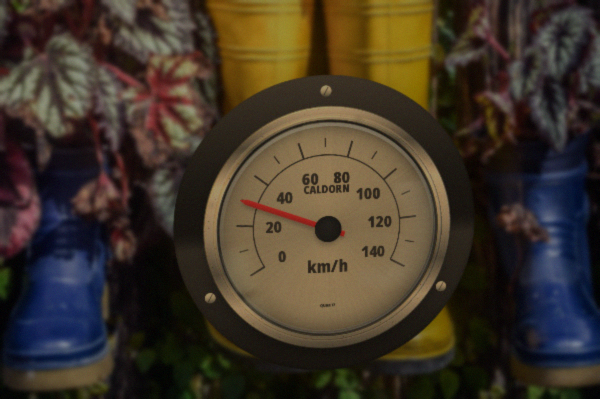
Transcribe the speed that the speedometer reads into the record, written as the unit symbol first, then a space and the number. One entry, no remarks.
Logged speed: km/h 30
